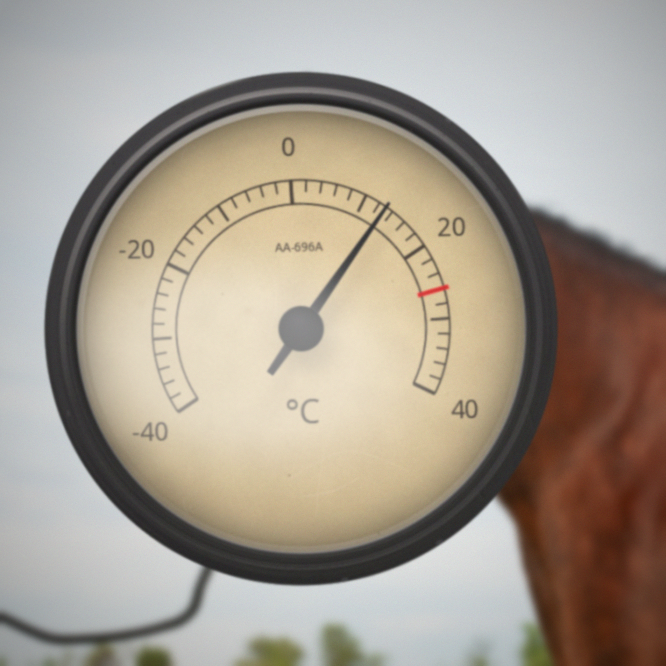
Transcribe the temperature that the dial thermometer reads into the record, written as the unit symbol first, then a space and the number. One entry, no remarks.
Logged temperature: °C 13
